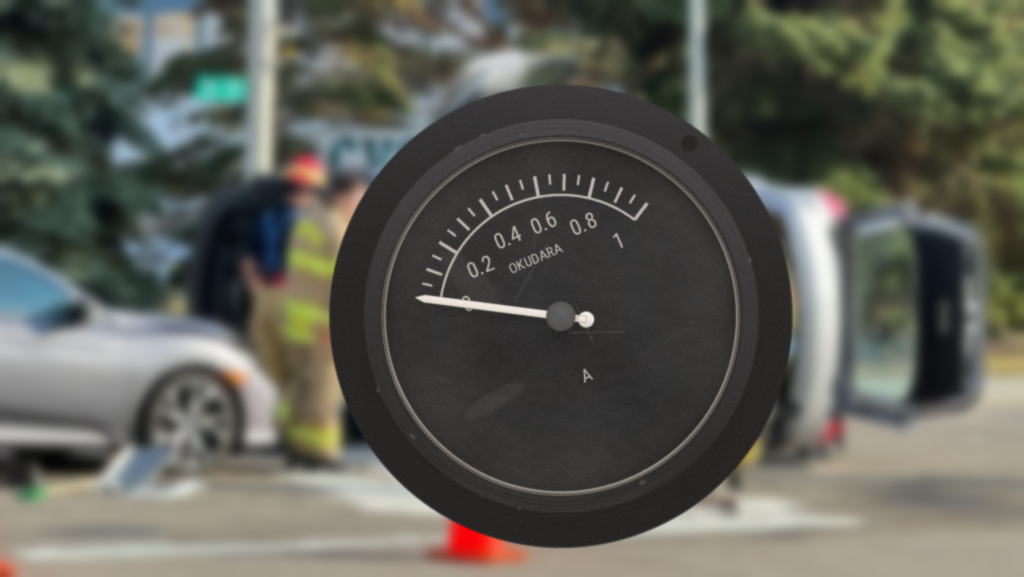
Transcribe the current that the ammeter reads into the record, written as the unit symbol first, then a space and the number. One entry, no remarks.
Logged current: A 0
